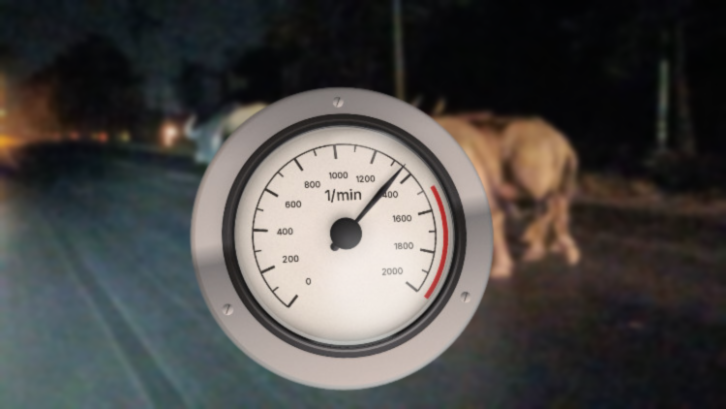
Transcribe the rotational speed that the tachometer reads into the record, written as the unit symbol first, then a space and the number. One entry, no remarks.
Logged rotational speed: rpm 1350
